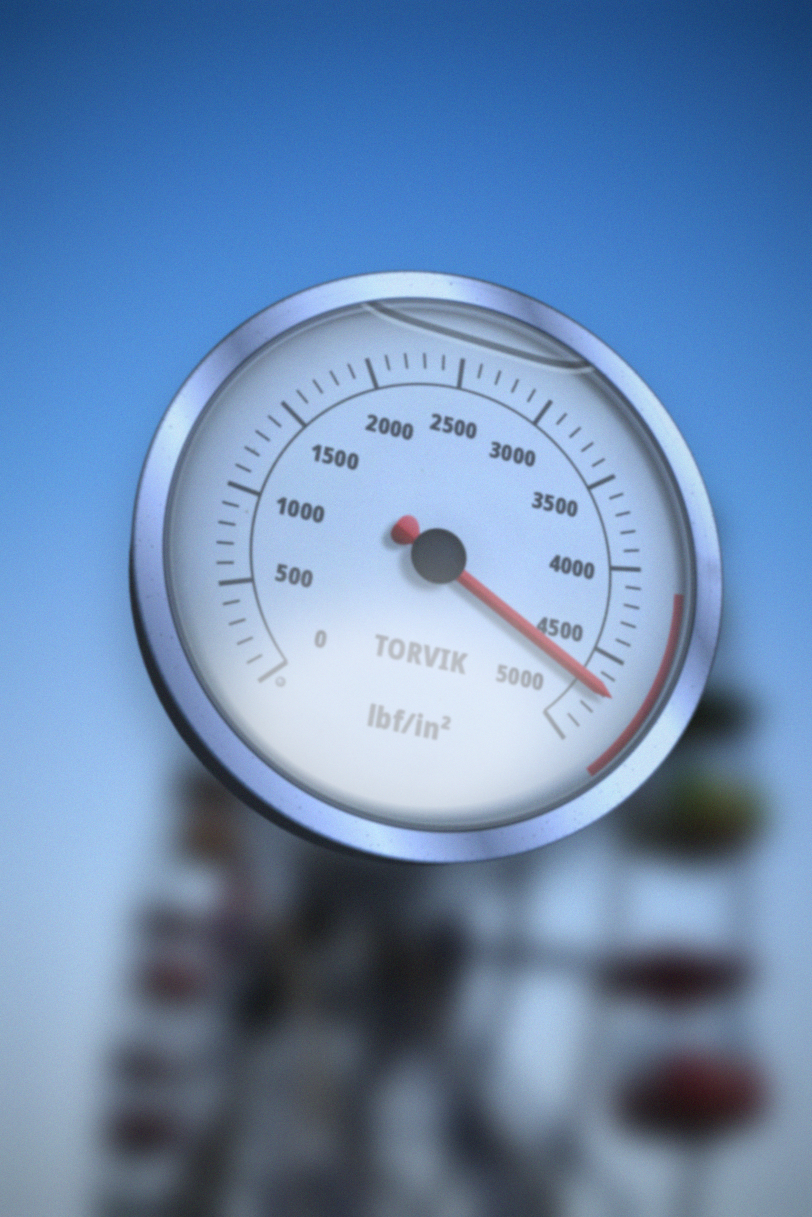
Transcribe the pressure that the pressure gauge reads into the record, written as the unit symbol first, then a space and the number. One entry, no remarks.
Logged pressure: psi 4700
